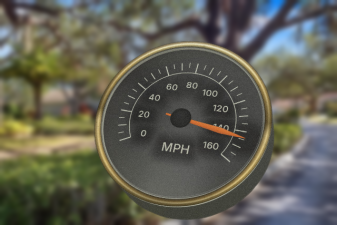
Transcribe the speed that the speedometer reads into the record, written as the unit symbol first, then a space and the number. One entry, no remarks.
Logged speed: mph 145
